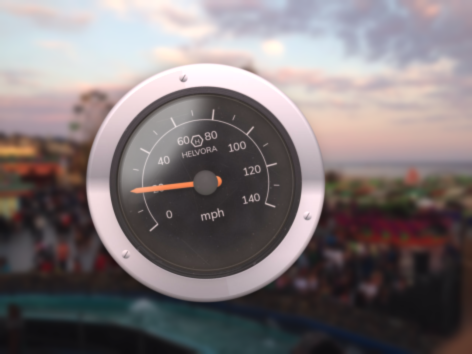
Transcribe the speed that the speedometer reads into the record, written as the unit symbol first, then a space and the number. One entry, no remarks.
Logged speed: mph 20
